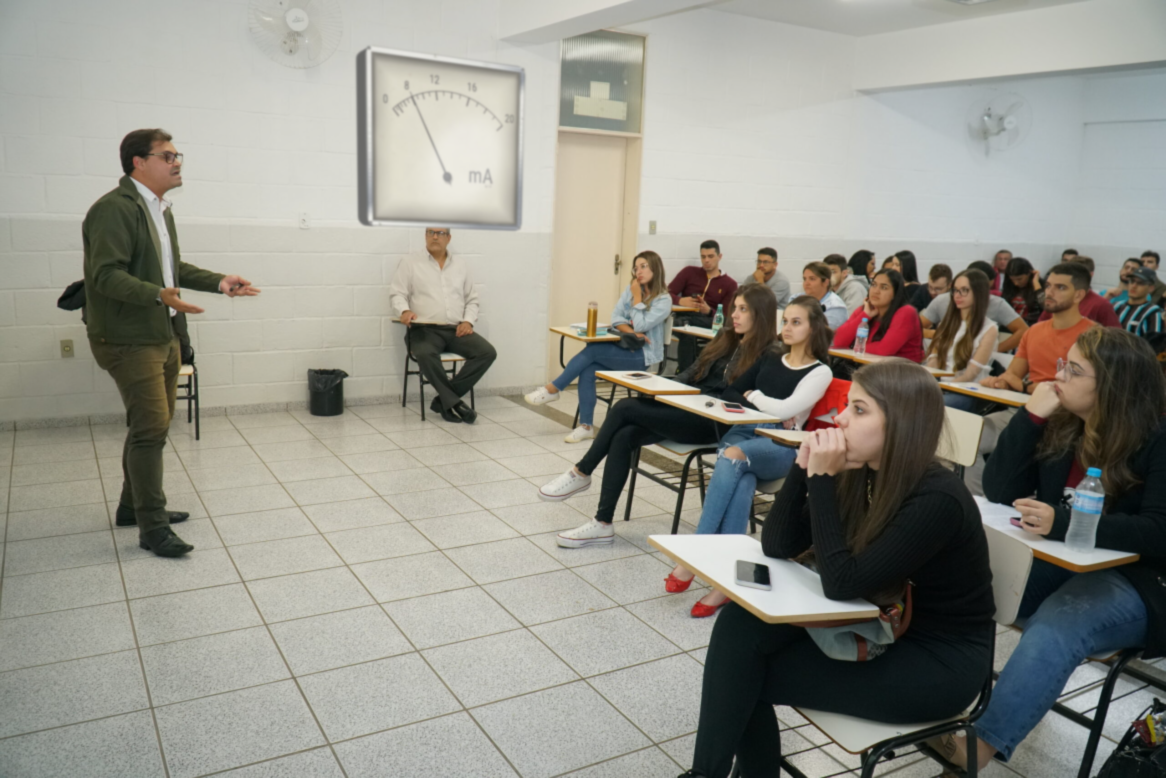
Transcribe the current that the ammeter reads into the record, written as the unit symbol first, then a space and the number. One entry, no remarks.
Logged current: mA 8
